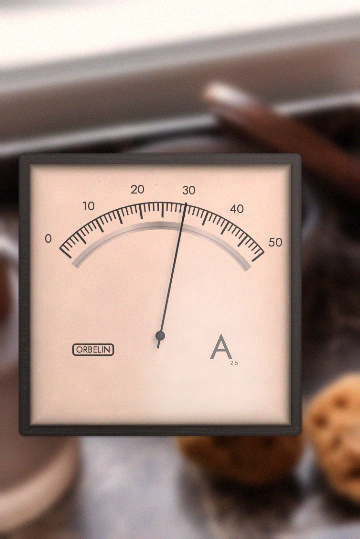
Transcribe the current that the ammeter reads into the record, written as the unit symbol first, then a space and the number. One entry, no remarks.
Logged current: A 30
